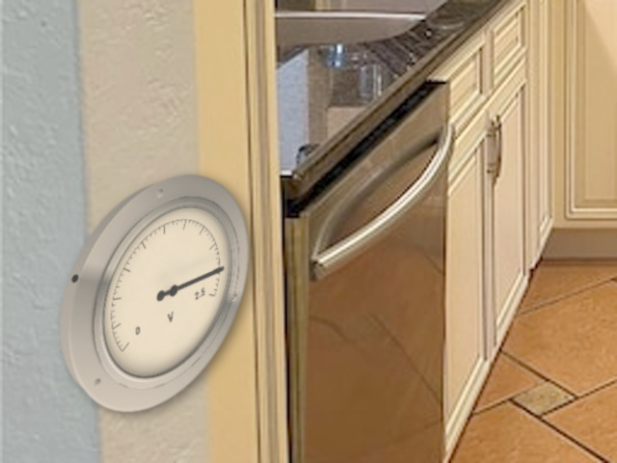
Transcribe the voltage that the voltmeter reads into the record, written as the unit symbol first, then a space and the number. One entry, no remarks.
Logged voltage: V 2.25
